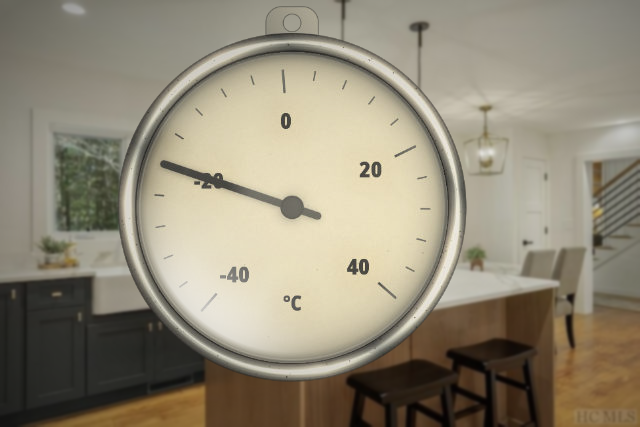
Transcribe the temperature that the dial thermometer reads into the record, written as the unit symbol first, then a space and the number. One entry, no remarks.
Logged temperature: °C -20
